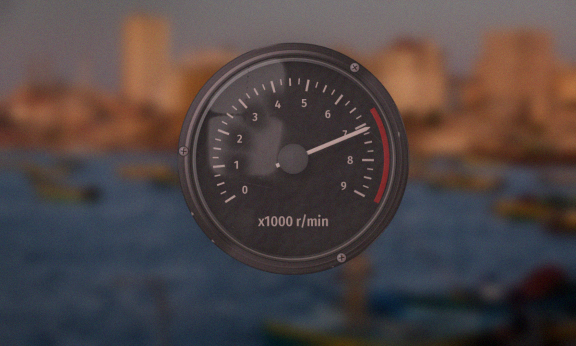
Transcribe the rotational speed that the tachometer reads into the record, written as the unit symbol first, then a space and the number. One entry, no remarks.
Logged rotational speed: rpm 7125
